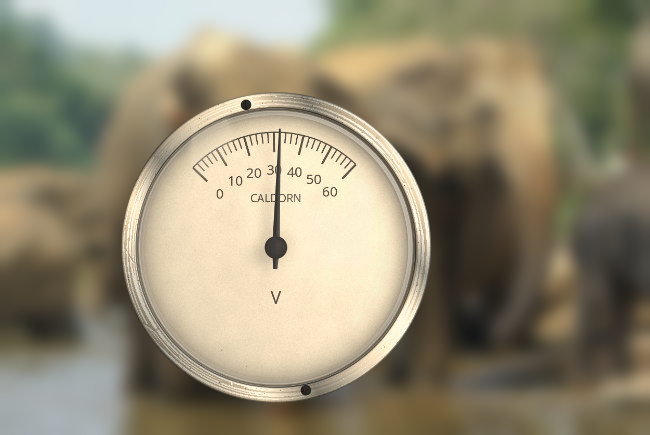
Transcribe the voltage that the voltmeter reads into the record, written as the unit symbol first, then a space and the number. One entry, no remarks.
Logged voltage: V 32
